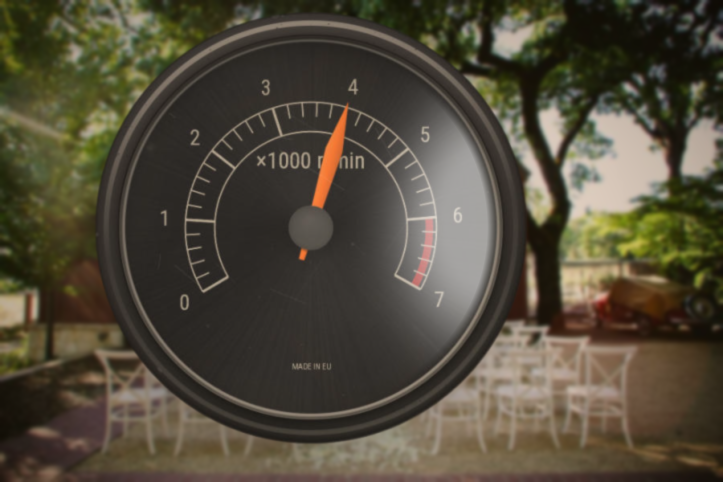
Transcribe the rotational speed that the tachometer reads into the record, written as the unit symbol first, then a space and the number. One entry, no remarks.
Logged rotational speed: rpm 4000
